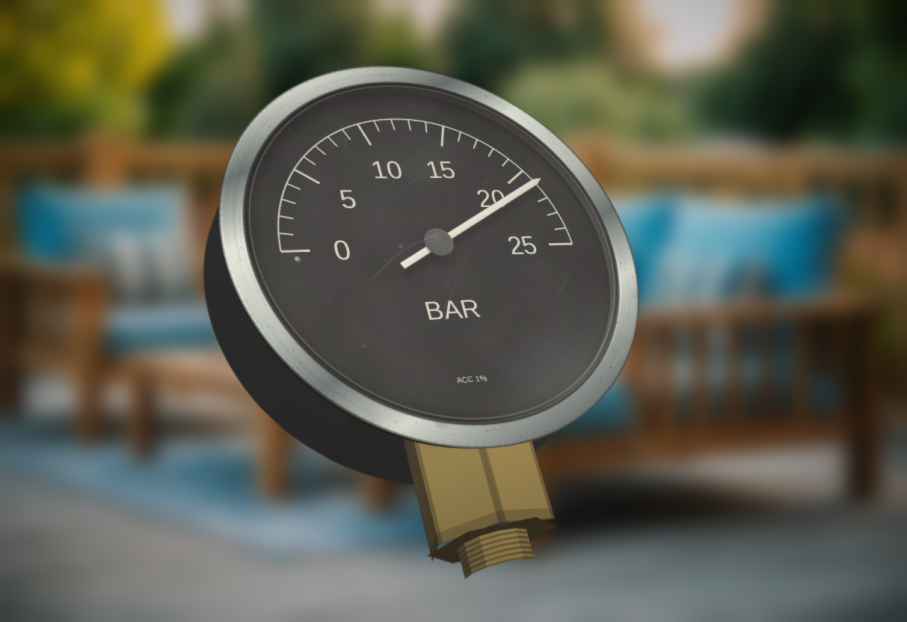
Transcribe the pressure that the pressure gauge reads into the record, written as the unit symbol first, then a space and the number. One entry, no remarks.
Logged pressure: bar 21
